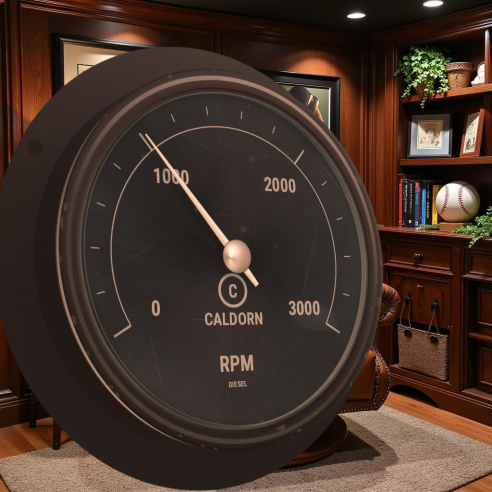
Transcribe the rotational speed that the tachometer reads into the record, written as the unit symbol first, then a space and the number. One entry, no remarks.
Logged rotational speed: rpm 1000
